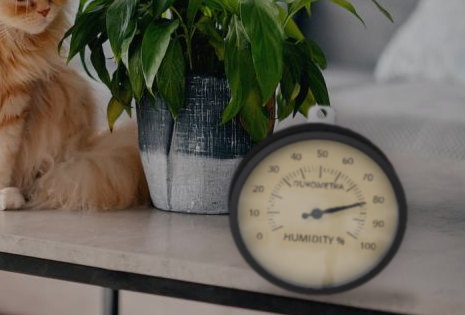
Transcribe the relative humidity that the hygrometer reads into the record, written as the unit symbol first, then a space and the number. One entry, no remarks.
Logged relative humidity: % 80
